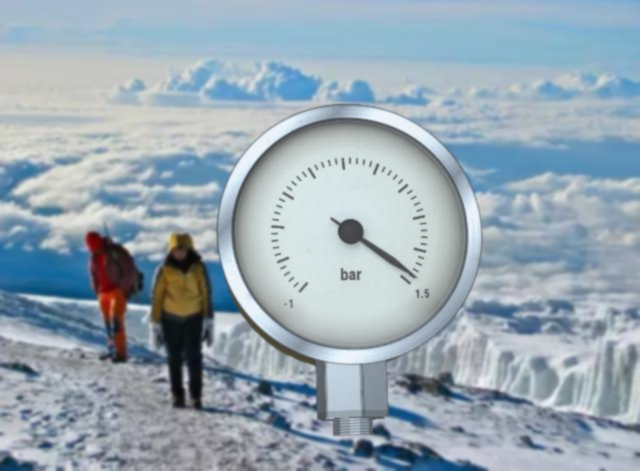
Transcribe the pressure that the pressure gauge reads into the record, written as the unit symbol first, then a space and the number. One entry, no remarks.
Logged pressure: bar 1.45
